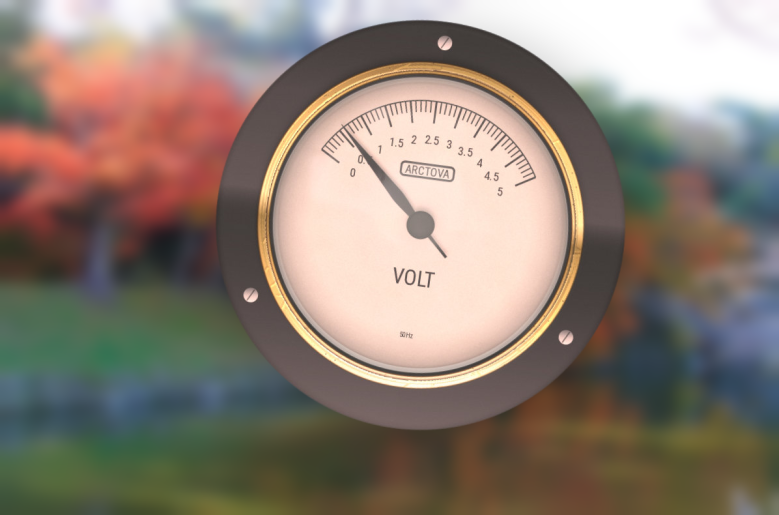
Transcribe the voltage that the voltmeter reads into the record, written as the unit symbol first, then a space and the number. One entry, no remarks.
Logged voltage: V 0.6
